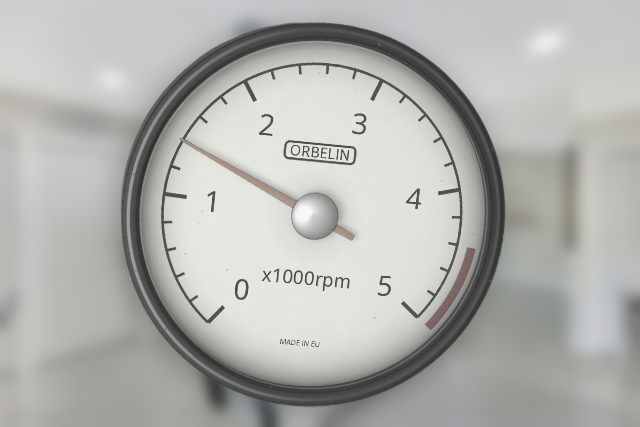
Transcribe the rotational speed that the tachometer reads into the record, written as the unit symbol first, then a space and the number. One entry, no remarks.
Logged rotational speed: rpm 1400
